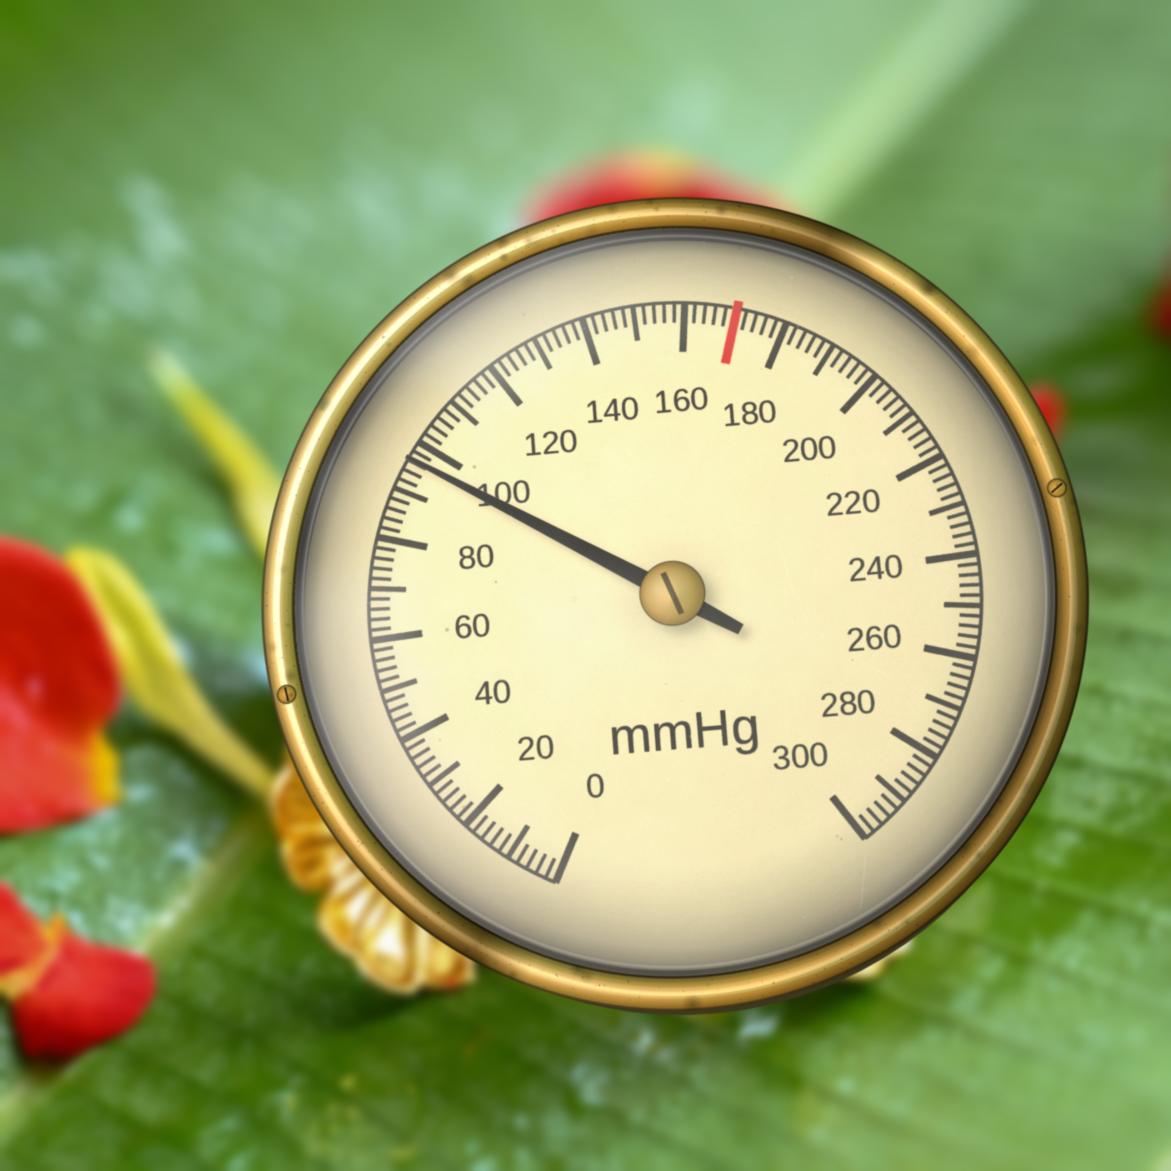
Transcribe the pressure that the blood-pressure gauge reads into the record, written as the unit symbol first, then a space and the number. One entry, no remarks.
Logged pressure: mmHg 96
